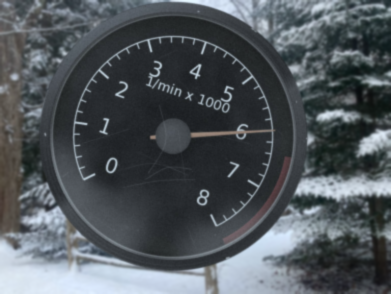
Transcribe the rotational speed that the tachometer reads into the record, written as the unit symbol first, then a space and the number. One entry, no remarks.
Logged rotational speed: rpm 6000
